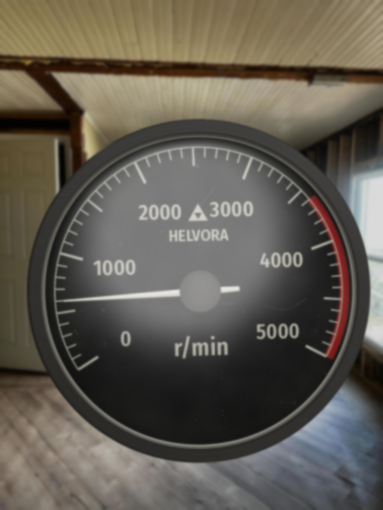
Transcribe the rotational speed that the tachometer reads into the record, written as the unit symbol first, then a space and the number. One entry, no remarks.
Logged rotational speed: rpm 600
